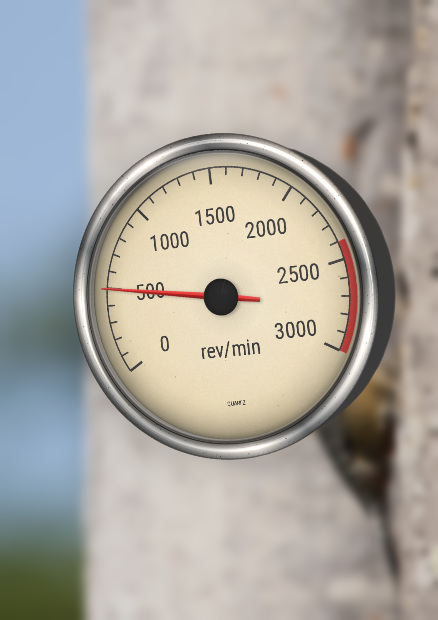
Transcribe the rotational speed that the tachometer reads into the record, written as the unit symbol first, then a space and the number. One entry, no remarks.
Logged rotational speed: rpm 500
